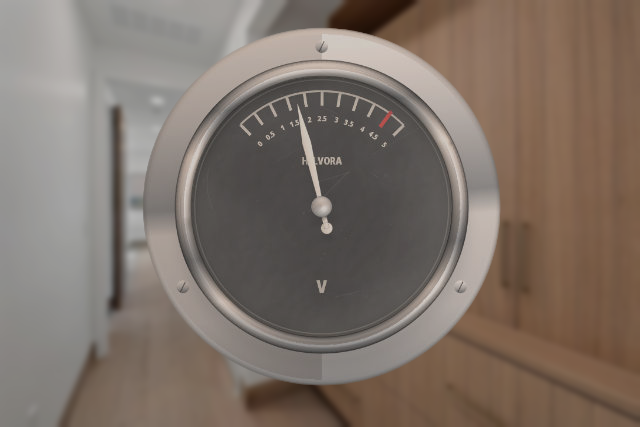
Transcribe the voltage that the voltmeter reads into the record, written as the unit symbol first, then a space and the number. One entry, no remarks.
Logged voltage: V 1.75
